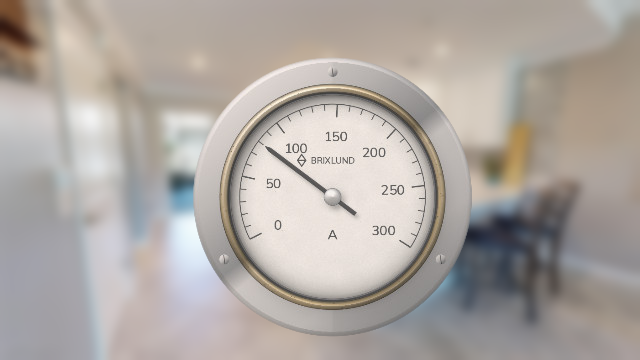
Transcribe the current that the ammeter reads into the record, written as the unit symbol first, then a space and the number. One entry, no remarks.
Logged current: A 80
